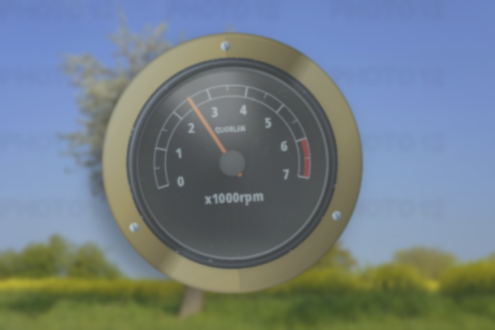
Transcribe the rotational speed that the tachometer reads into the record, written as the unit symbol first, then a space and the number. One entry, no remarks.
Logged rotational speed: rpm 2500
